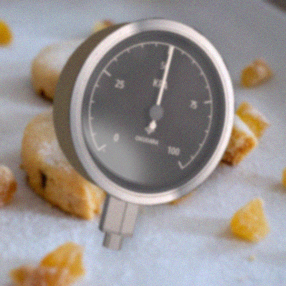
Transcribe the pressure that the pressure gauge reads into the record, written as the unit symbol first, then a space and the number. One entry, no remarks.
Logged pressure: kPa 50
